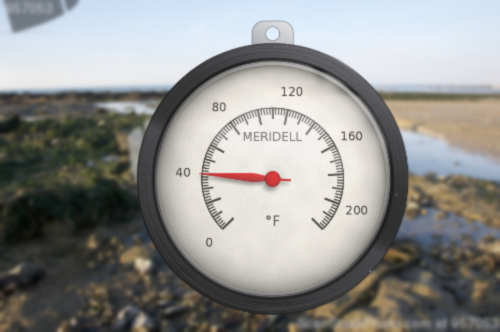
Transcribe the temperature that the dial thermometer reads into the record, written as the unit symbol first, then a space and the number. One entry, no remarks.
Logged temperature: °F 40
